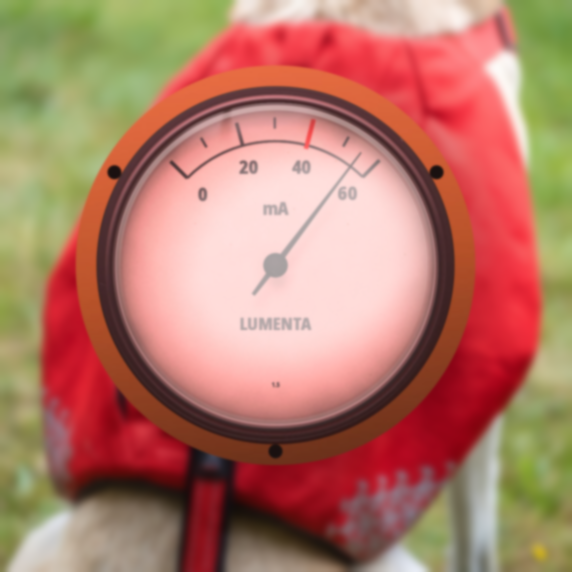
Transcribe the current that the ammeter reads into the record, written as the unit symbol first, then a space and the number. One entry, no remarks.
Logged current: mA 55
